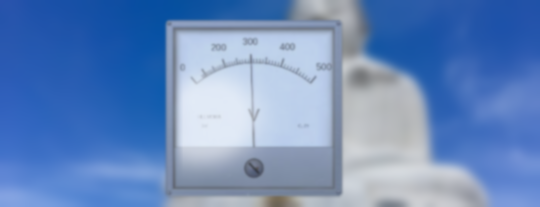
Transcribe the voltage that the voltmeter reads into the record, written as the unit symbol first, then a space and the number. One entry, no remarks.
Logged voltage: V 300
